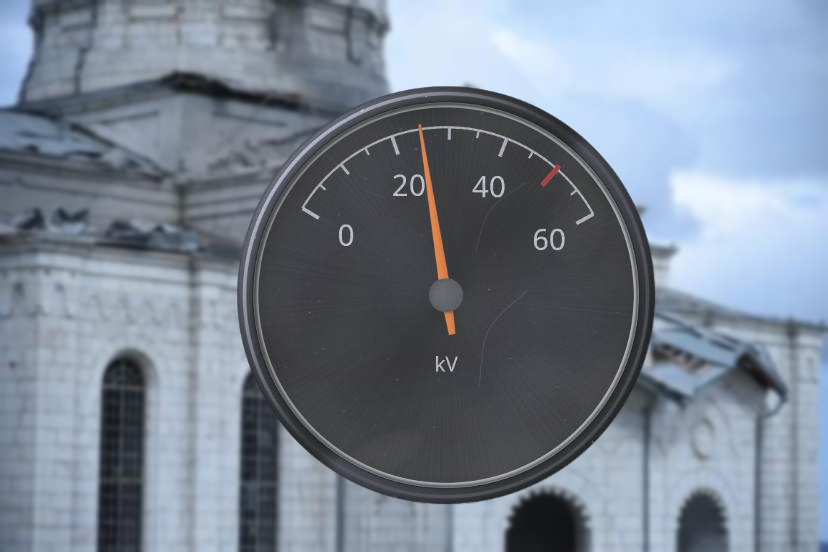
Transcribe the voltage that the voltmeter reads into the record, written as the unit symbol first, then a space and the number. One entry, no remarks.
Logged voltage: kV 25
